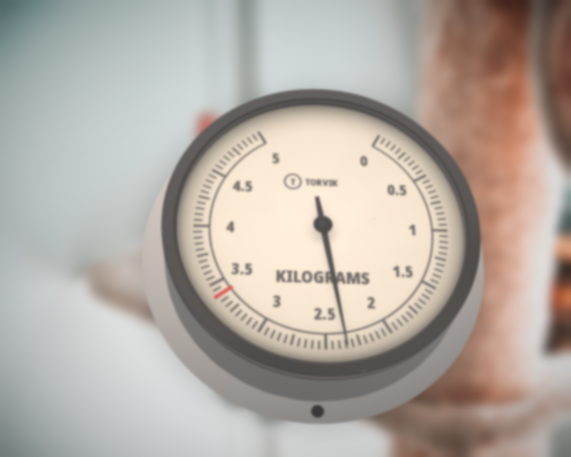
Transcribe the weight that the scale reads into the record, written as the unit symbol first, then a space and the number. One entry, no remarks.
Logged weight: kg 2.35
